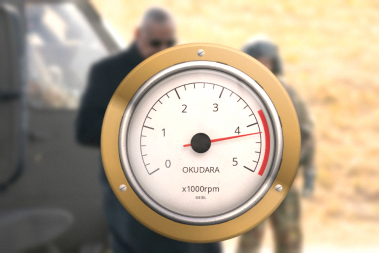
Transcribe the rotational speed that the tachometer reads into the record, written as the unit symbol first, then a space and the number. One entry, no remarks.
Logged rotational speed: rpm 4200
